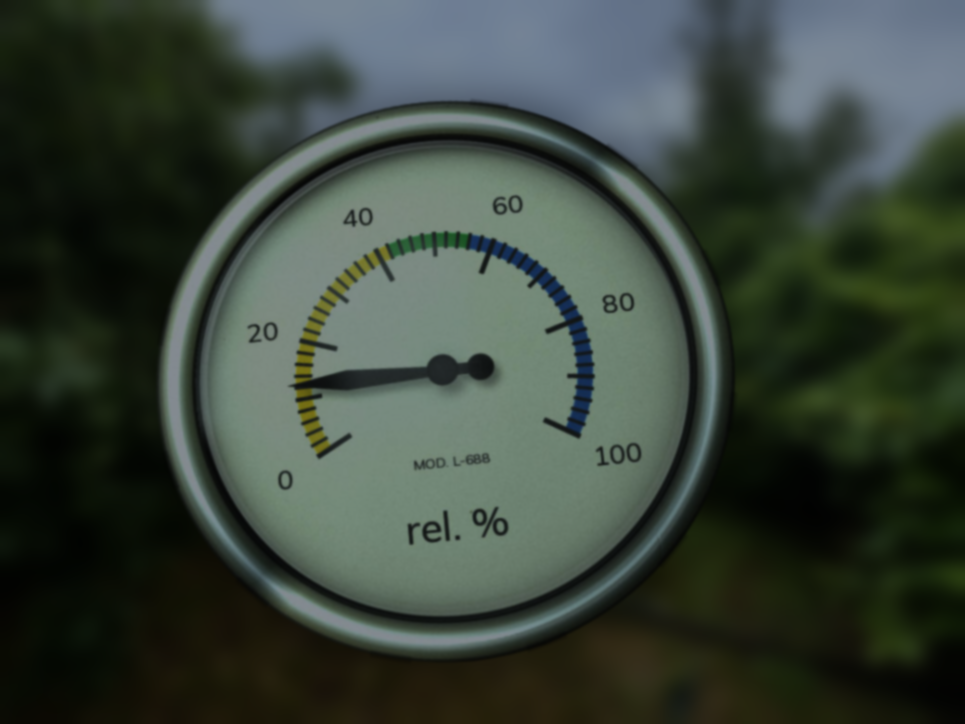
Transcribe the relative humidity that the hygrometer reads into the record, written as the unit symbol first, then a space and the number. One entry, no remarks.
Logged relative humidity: % 12
